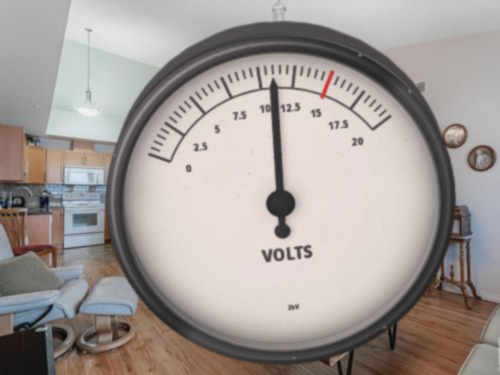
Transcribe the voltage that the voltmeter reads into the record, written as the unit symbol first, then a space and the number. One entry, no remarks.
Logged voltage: V 11
